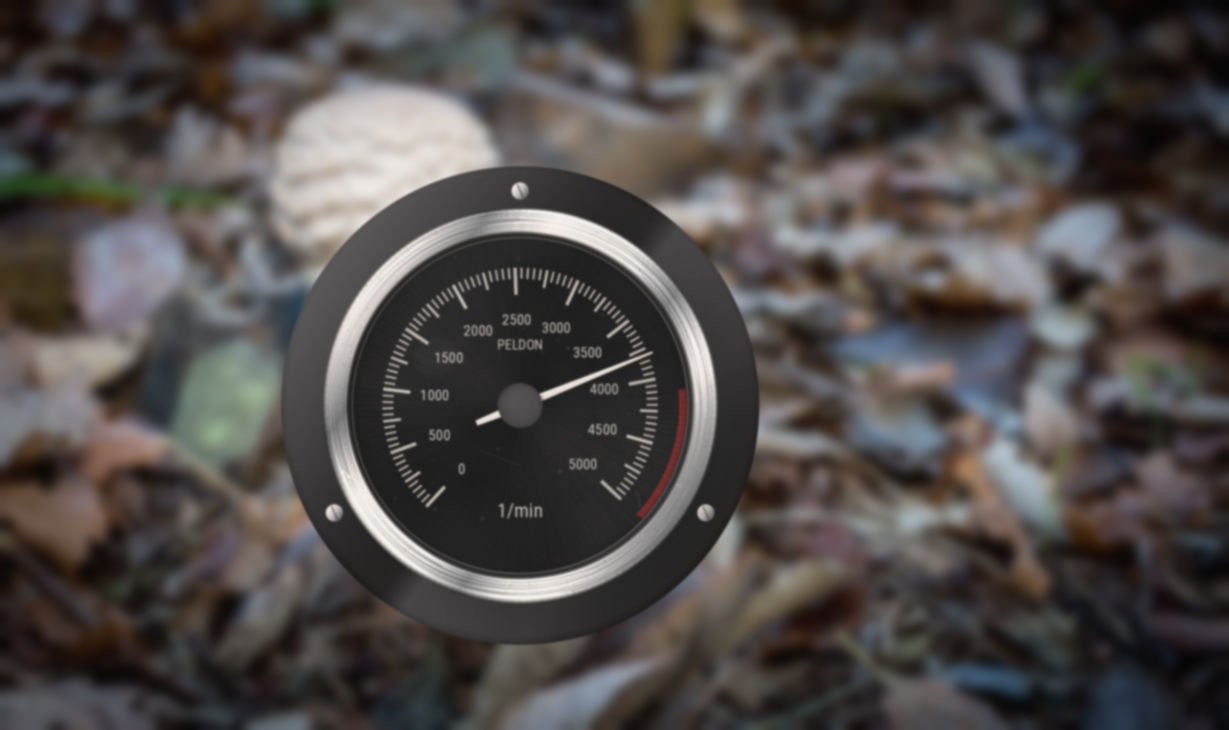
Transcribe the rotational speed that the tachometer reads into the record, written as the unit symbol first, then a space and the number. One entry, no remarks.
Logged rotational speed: rpm 3800
